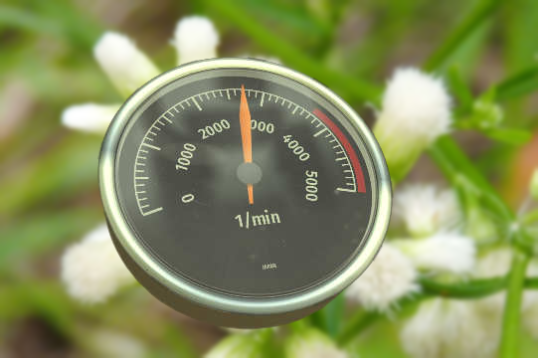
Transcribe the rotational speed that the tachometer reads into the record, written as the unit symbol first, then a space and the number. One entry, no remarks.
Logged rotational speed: rpm 2700
